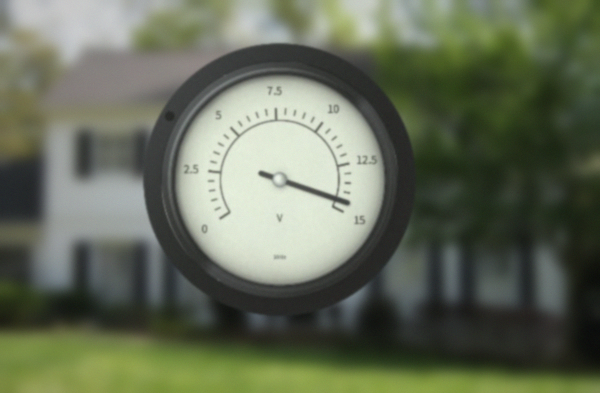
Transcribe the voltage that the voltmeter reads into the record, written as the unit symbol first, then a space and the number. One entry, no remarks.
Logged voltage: V 14.5
